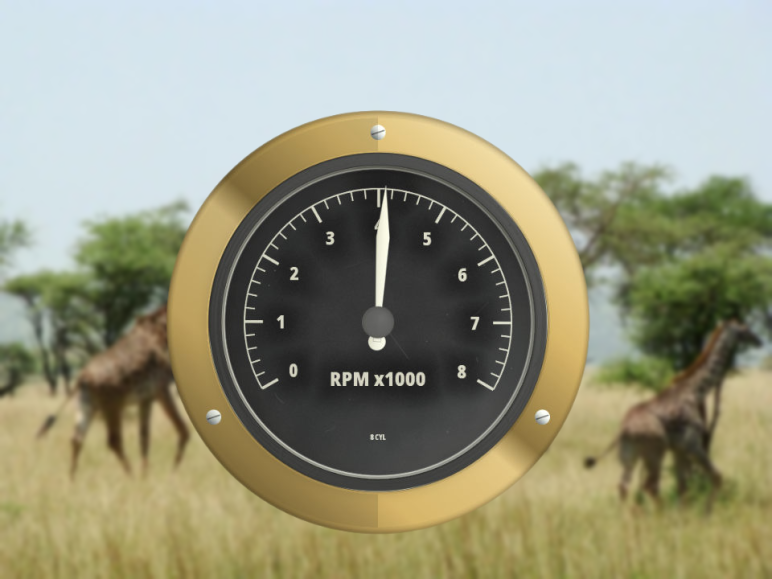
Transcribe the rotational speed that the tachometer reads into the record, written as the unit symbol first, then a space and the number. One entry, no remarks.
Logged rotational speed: rpm 4100
